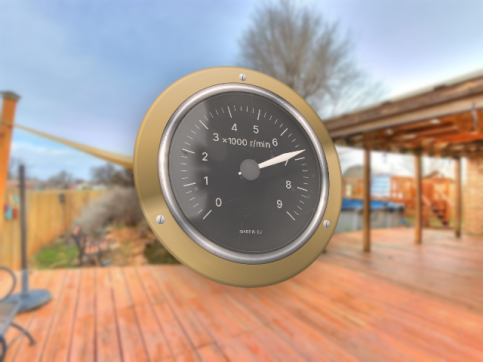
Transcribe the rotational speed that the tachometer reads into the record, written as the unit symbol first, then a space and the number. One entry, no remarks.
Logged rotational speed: rpm 6800
